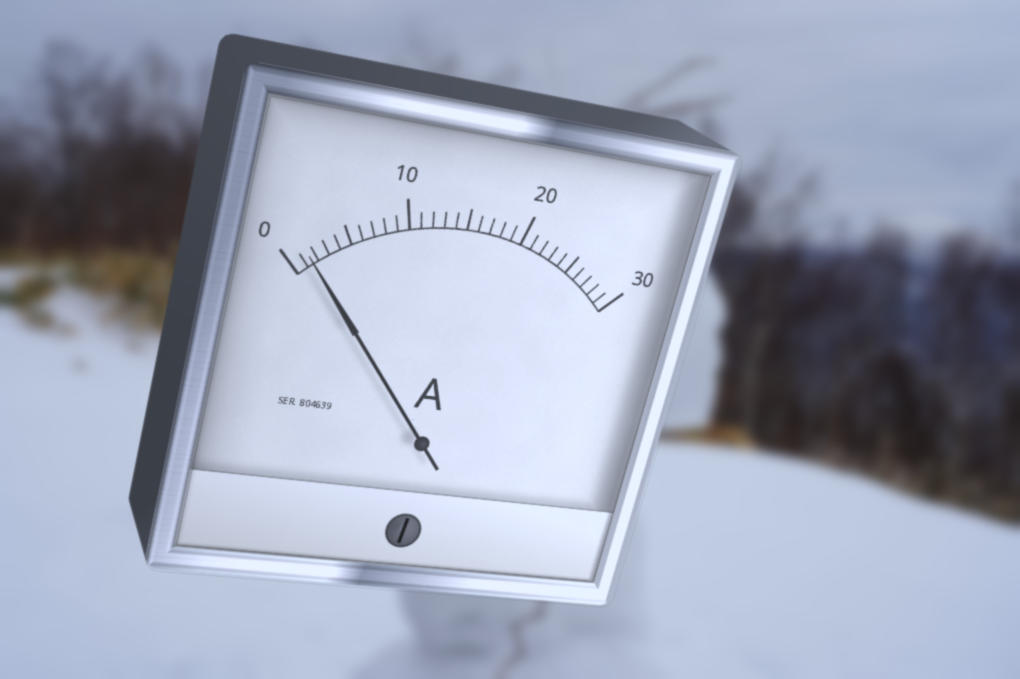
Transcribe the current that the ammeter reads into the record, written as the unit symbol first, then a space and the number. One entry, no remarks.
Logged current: A 1.5
